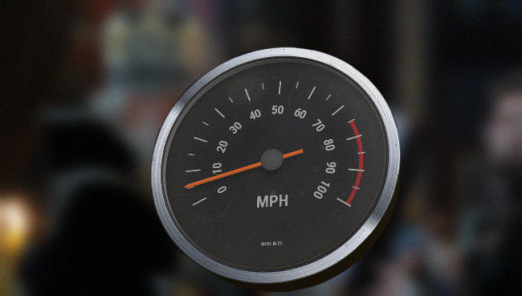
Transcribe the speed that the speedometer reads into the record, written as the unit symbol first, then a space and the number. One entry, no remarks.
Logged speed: mph 5
